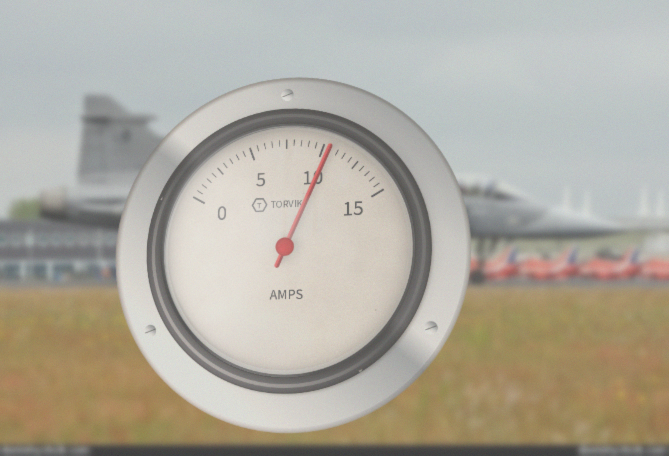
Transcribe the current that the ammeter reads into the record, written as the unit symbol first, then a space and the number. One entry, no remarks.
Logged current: A 10.5
